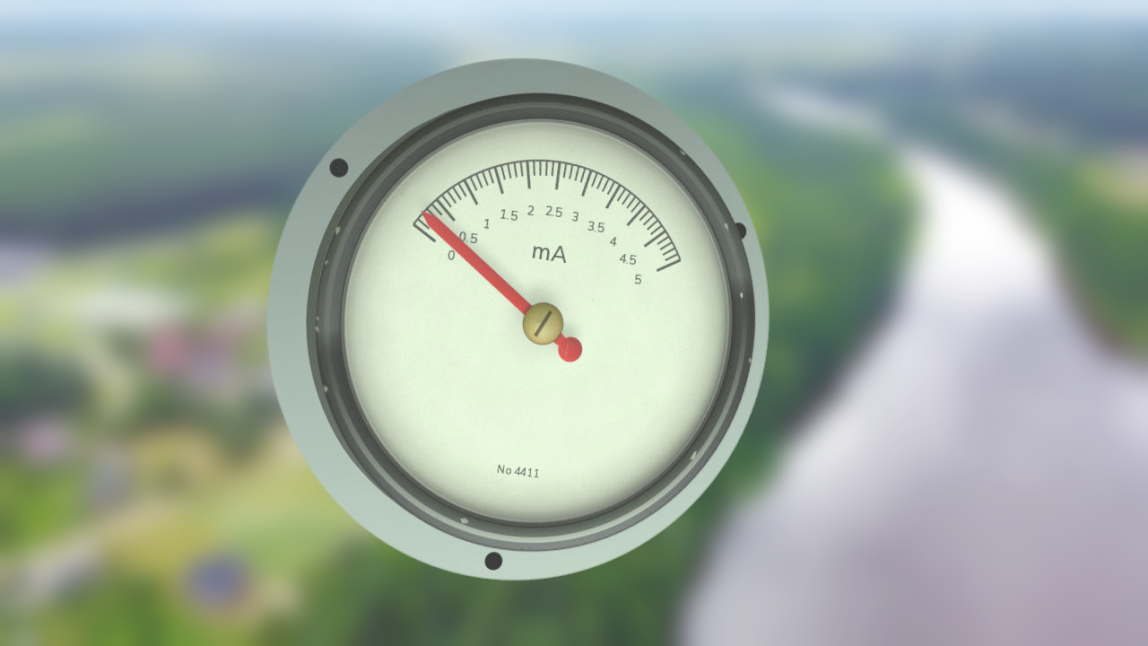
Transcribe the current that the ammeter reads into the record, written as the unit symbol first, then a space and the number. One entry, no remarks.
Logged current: mA 0.2
